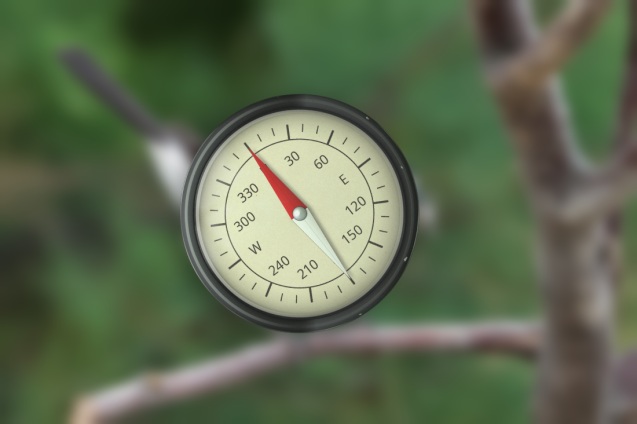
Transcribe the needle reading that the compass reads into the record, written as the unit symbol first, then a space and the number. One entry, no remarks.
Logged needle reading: ° 0
